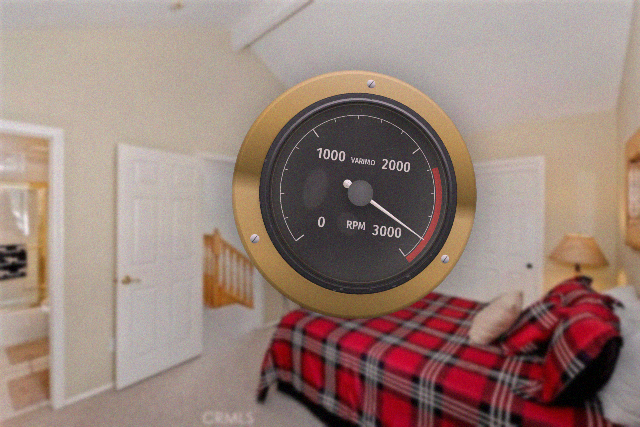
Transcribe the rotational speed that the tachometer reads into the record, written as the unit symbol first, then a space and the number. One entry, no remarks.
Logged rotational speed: rpm 2800
